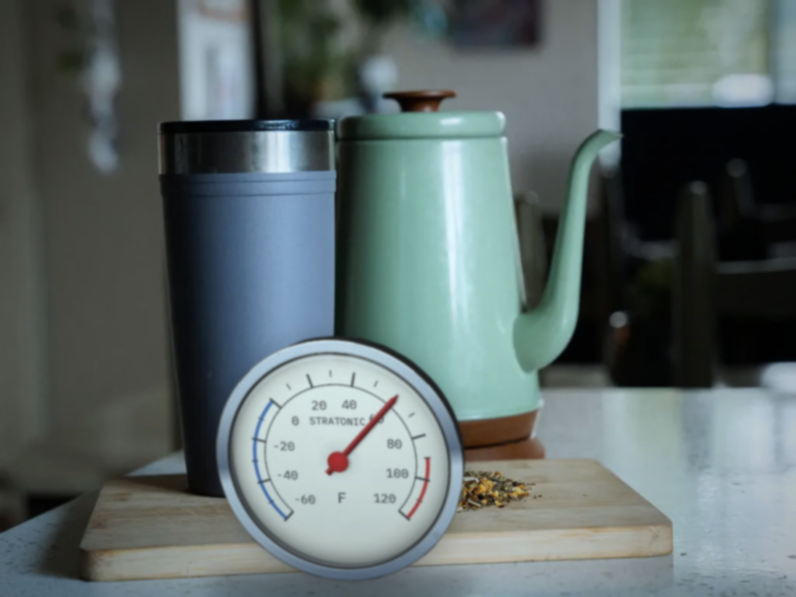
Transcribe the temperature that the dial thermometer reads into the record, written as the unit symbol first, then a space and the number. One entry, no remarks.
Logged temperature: °F 60
